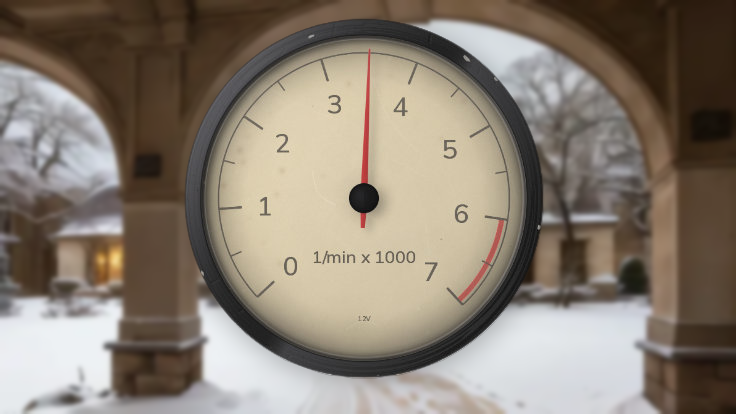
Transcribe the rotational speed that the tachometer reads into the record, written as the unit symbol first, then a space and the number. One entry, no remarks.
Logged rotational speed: rpm 3500
